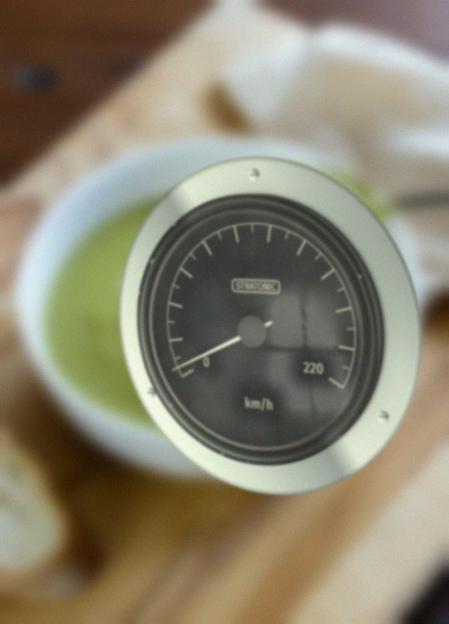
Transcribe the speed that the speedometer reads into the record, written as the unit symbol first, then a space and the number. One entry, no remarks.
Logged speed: km/h 5
